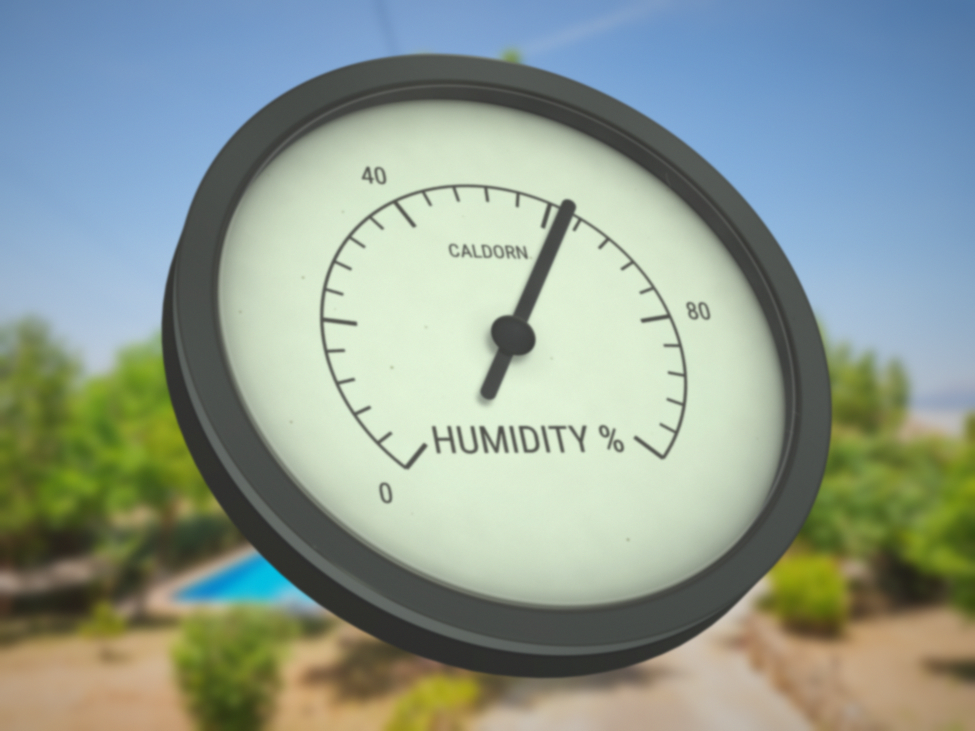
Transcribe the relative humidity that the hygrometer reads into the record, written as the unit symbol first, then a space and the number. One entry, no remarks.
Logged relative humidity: % 62
